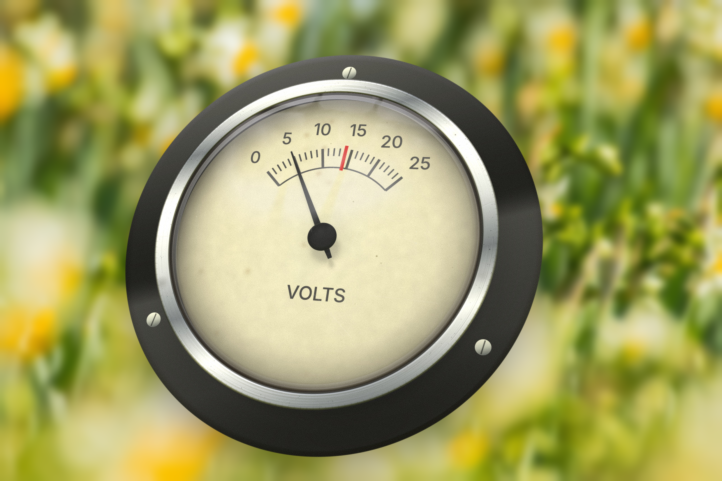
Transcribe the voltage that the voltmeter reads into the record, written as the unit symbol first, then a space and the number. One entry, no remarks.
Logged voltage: V 5
